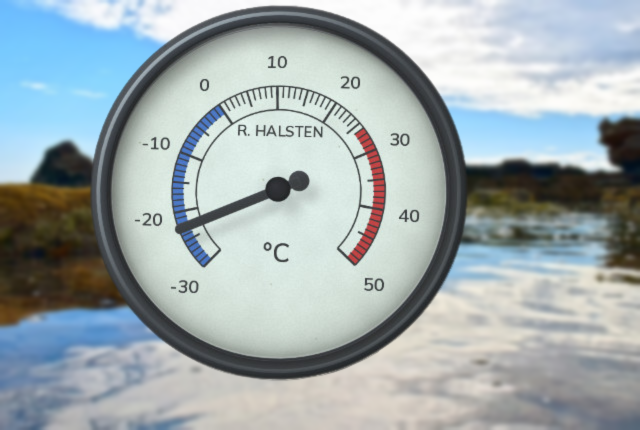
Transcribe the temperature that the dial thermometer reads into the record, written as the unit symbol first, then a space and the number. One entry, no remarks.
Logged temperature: °C -23
